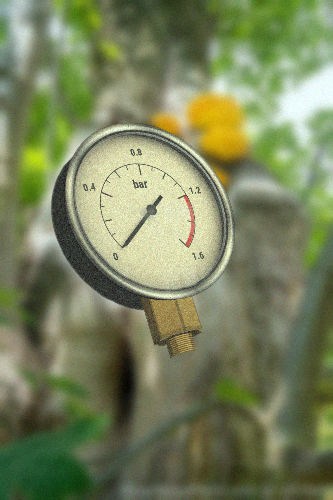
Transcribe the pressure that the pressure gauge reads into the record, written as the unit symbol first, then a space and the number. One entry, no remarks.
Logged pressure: bar 0
